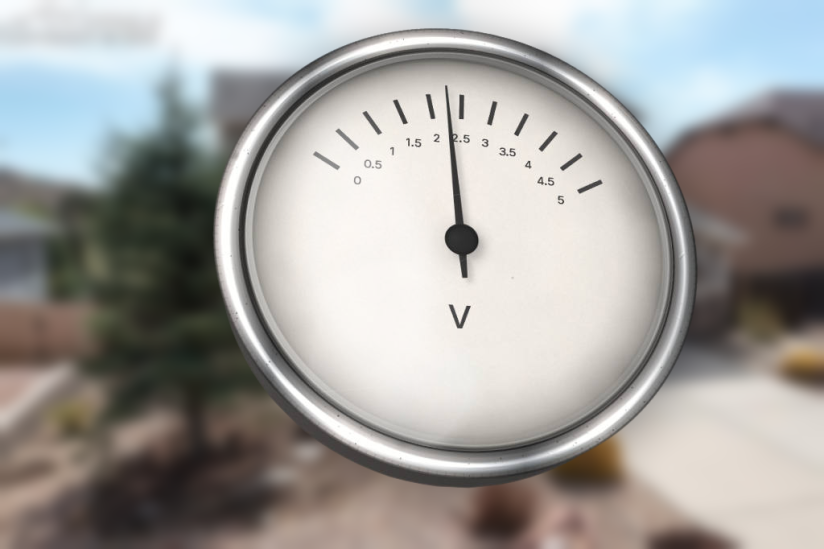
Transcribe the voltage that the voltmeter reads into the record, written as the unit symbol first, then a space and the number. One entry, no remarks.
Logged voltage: V 2.25
